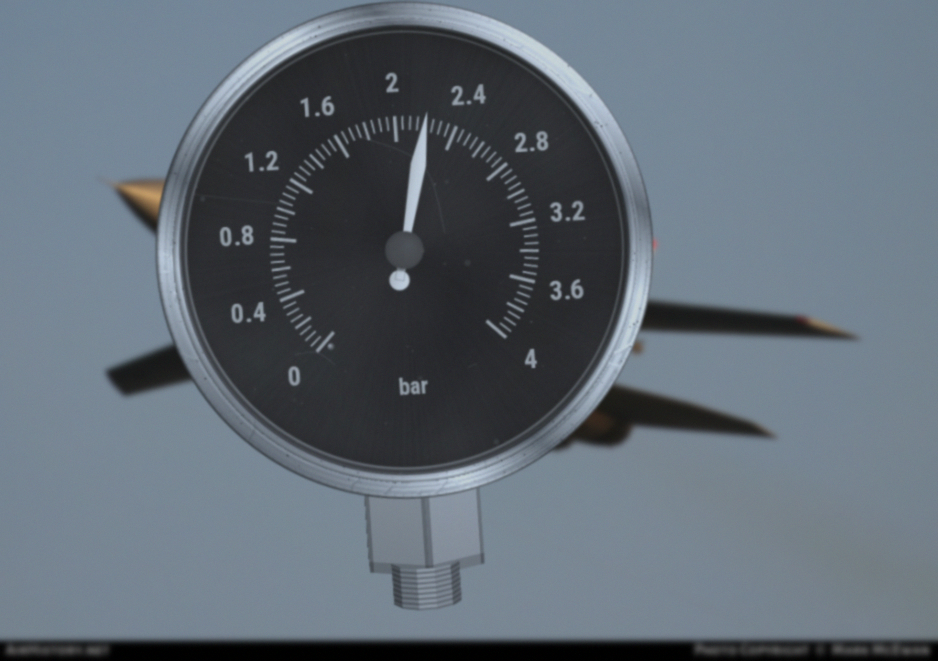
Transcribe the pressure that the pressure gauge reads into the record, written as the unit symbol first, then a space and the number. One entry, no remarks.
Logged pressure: bar 2.2
